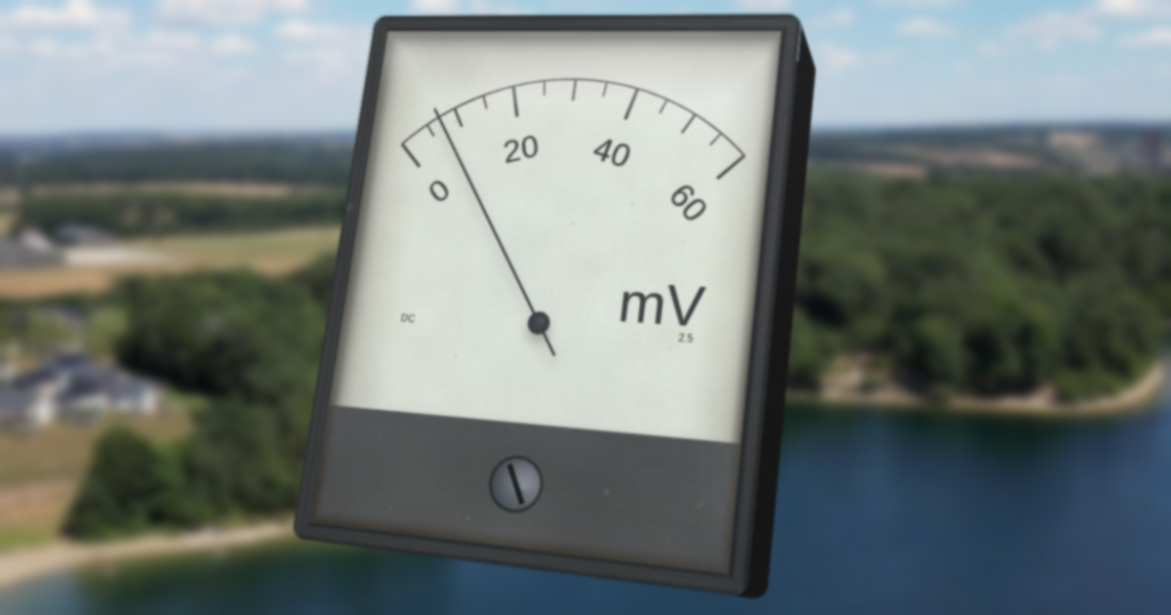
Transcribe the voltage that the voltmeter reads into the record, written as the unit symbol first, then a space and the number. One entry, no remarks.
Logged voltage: mV 7.5
